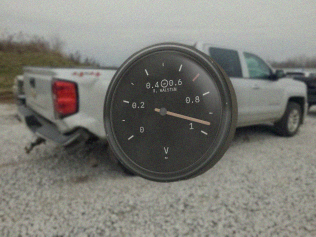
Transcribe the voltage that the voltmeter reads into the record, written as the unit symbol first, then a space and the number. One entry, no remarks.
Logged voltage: V 0.95
